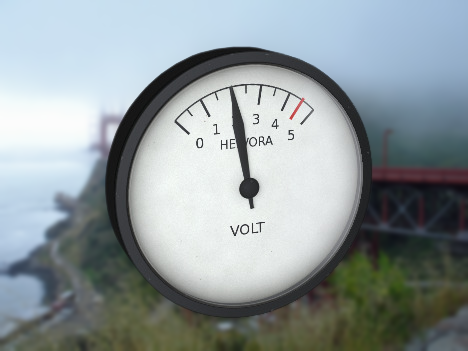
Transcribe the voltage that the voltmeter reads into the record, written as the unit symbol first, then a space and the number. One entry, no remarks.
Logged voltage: V 2
